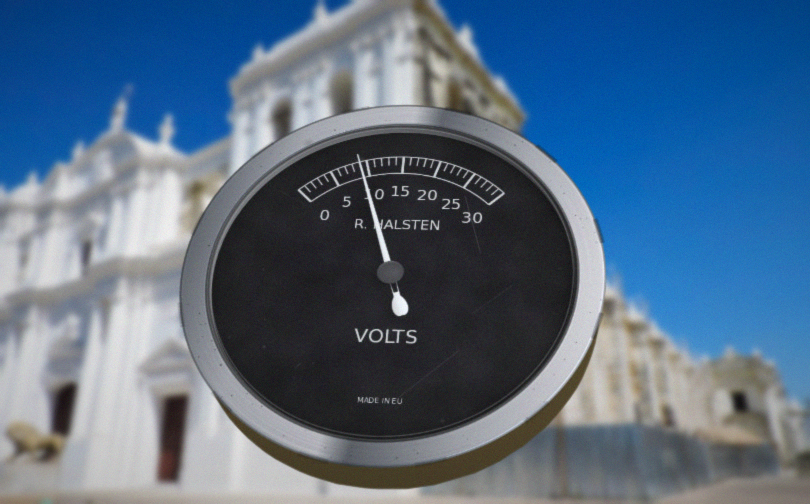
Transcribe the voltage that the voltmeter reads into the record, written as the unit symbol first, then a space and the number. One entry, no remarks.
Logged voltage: V 9
